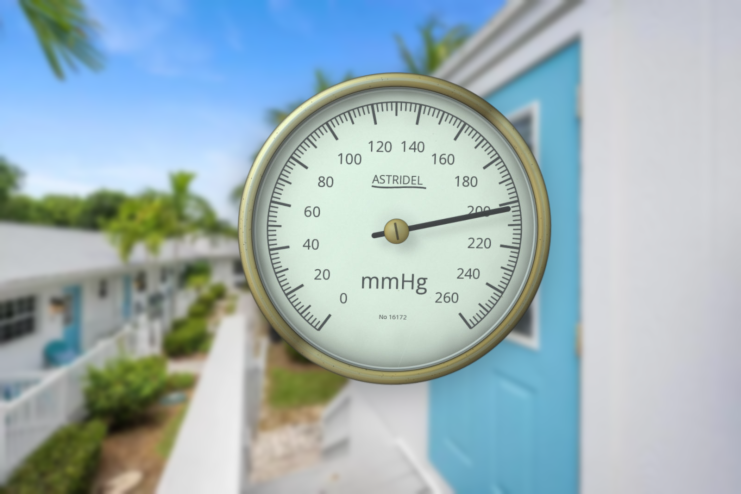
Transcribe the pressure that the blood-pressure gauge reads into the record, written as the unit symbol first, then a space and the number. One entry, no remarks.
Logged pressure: mmHg 202
